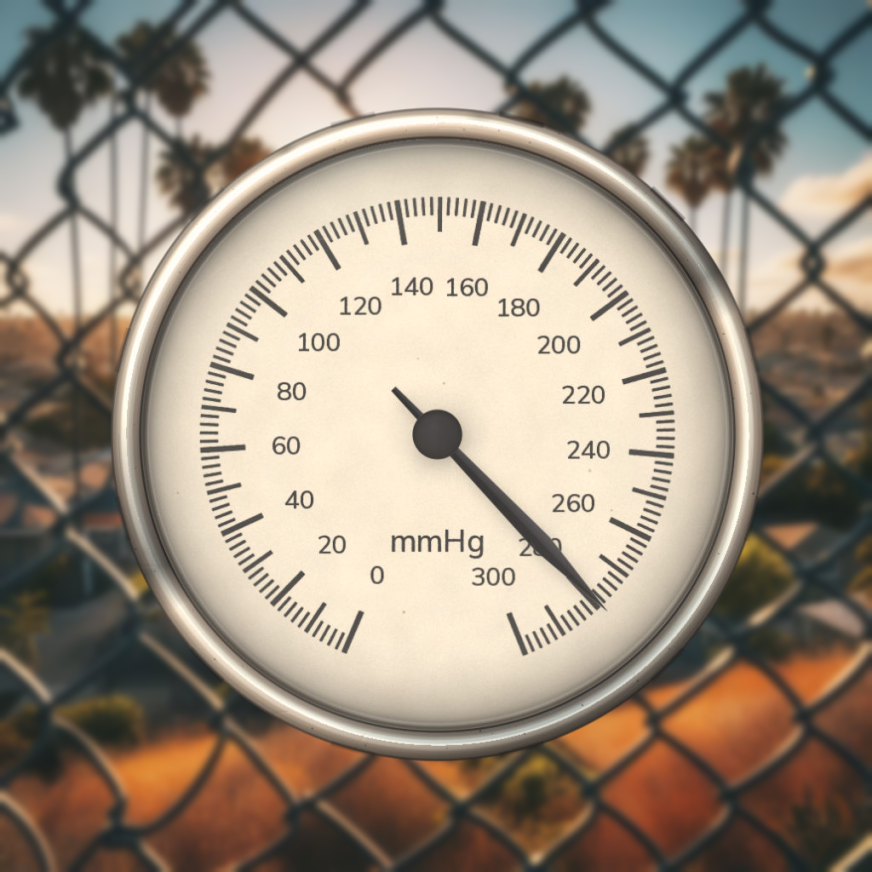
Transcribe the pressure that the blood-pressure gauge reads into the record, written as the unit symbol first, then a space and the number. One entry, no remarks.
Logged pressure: mmHg 279
